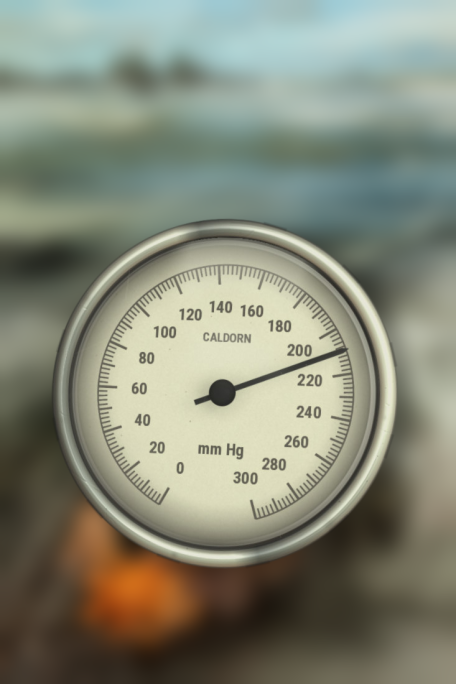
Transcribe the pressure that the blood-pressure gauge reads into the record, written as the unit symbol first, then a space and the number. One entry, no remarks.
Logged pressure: mmHg 210
